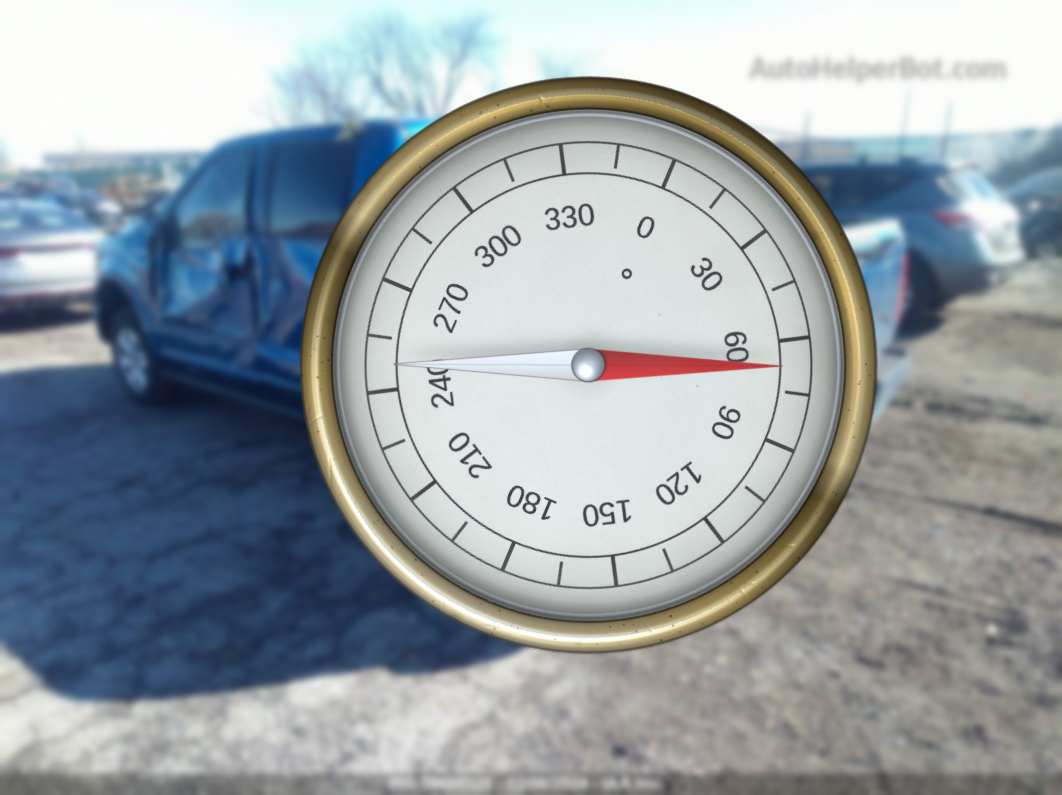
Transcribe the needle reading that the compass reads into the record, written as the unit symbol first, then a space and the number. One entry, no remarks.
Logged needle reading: ° 67.5
